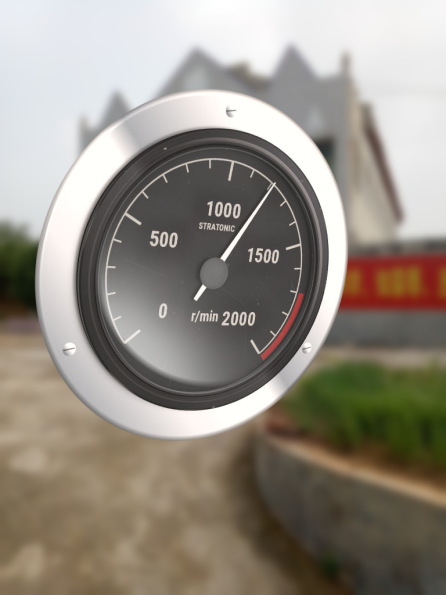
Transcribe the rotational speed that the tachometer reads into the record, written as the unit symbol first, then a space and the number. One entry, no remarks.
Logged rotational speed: rpm 1200
